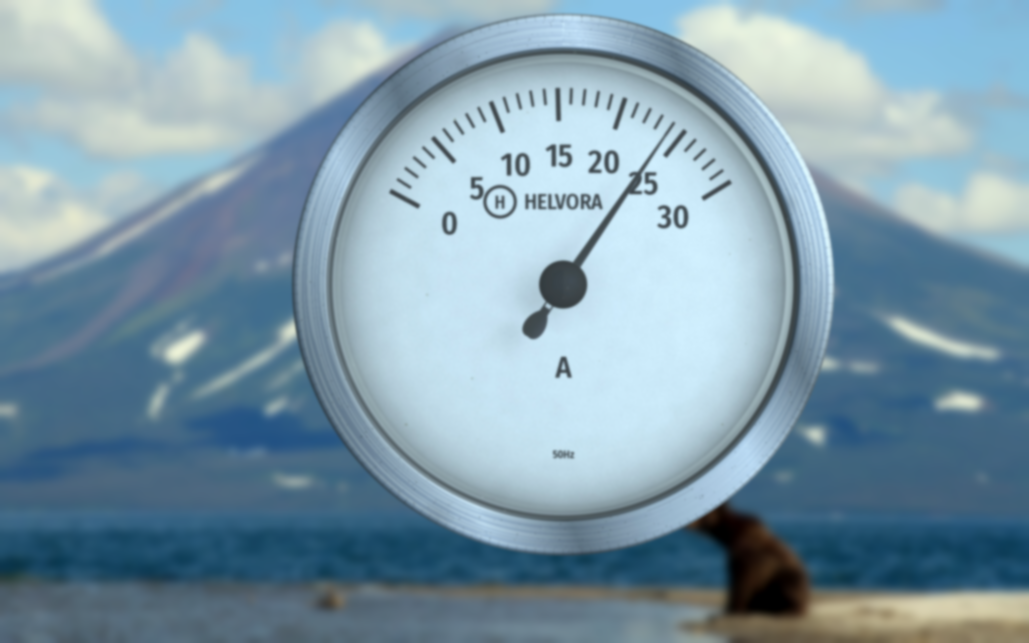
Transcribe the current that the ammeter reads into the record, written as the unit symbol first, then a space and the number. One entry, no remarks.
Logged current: A 24
